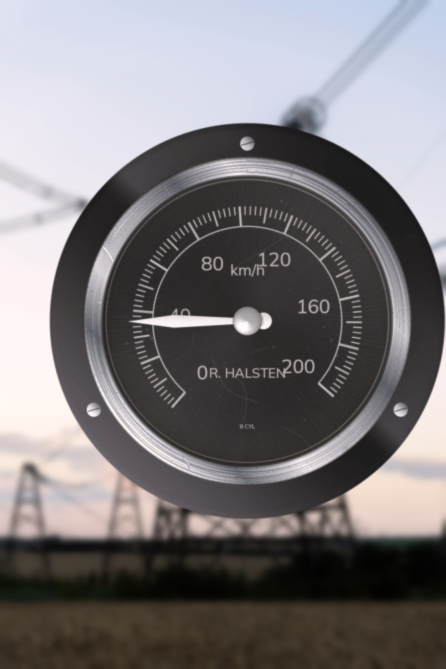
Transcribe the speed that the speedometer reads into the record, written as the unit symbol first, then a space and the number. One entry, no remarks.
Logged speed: km/h 36
